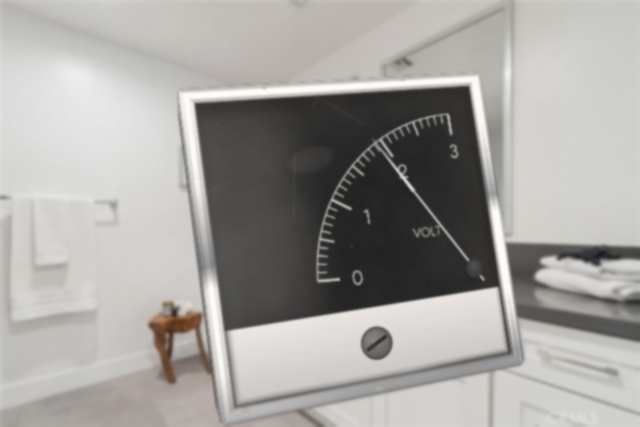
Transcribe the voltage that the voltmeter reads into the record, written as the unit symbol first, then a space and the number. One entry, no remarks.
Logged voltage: V 1.9
